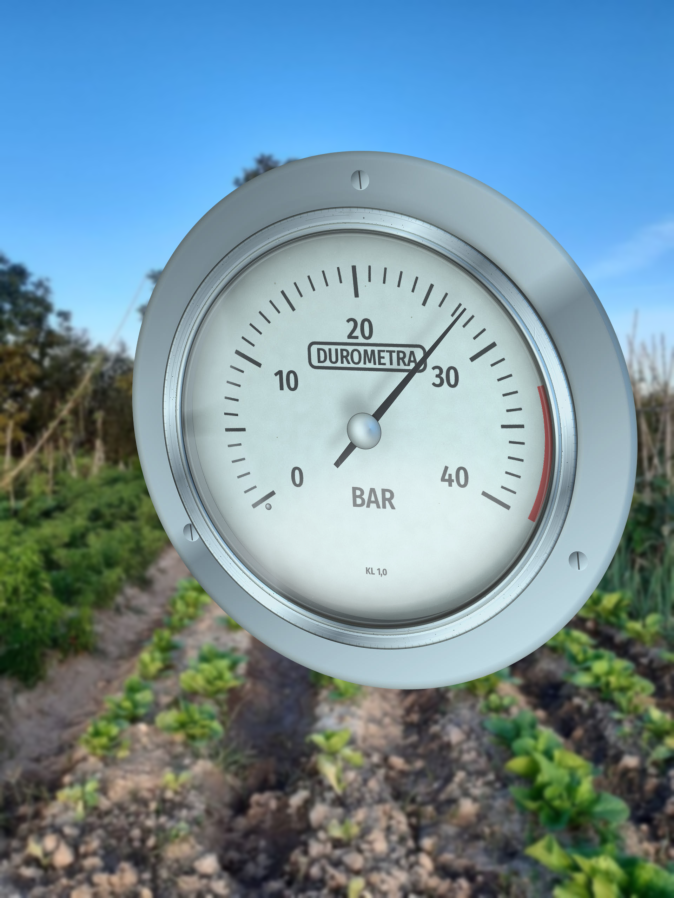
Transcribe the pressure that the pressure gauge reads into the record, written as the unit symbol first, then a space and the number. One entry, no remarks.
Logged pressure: bar 27.5
